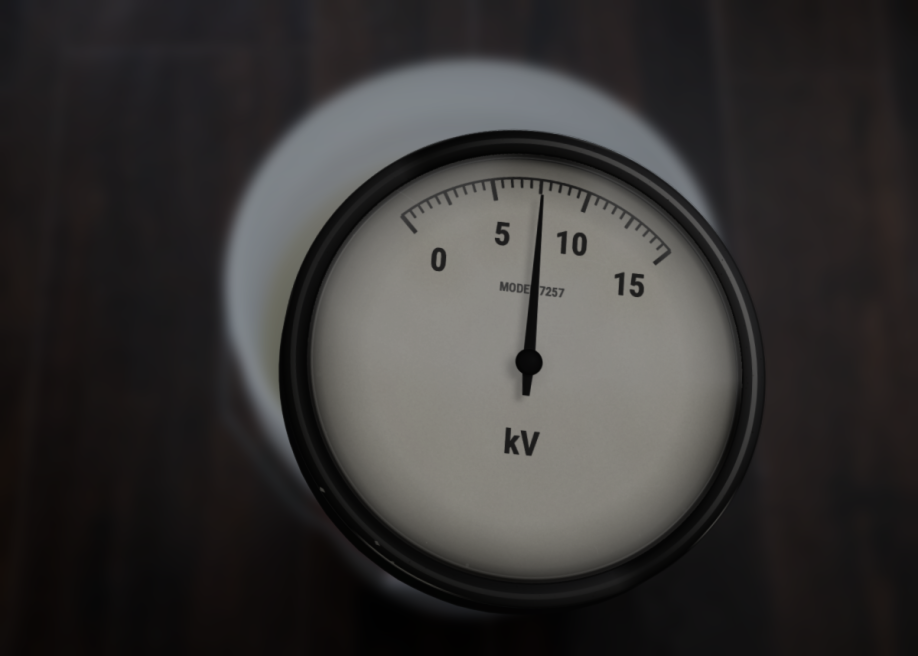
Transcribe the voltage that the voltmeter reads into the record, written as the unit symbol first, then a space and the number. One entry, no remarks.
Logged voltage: kV 7.5
